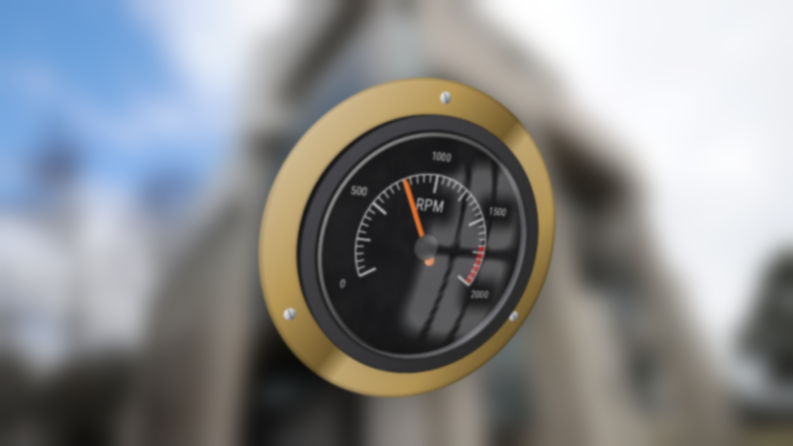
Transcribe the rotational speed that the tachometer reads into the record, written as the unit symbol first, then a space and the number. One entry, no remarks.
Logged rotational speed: rpm 750
